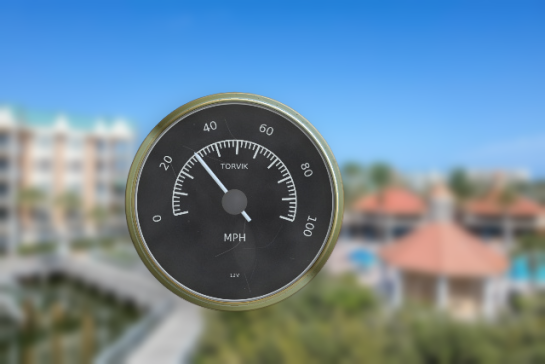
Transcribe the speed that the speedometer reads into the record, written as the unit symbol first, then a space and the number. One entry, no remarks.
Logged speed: mph 30
